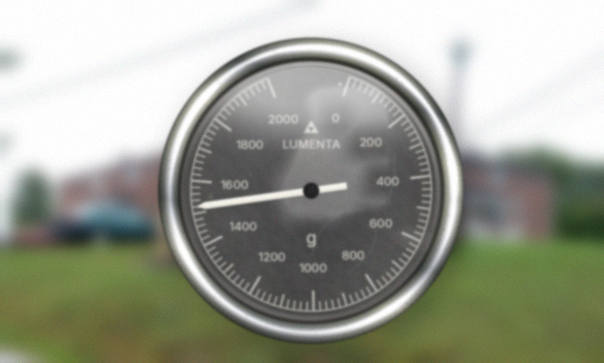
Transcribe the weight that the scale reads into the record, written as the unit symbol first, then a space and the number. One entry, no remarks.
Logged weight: g 1520
